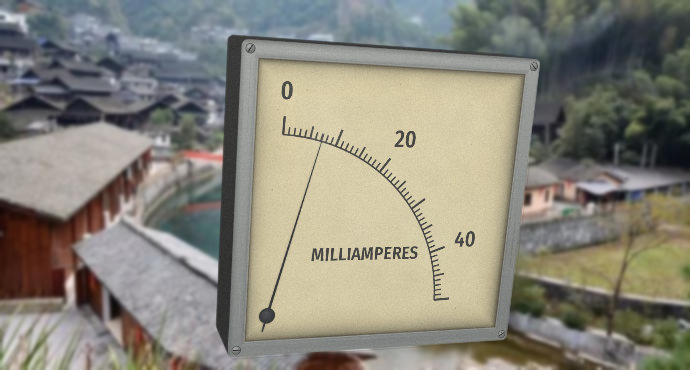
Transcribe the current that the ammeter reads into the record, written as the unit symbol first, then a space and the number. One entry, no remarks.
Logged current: mA 7
